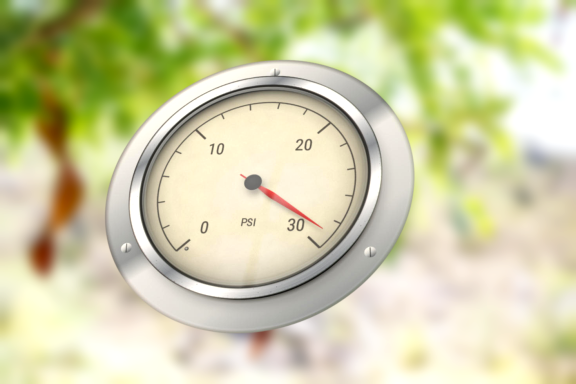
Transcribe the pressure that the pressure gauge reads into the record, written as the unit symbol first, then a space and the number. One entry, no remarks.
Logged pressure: psi 29
